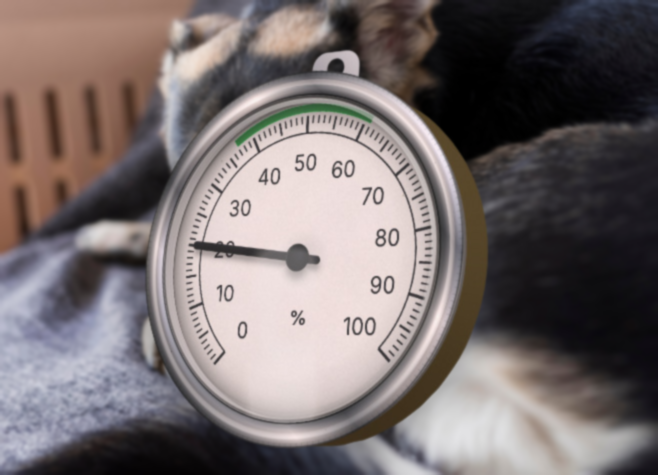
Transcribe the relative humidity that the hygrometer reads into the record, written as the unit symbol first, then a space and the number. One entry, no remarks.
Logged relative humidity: % 20
